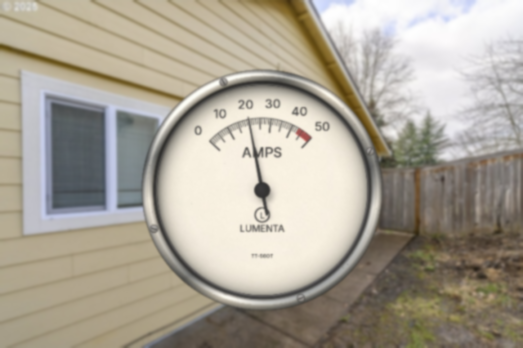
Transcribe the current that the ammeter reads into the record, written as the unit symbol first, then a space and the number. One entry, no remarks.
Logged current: A 20
